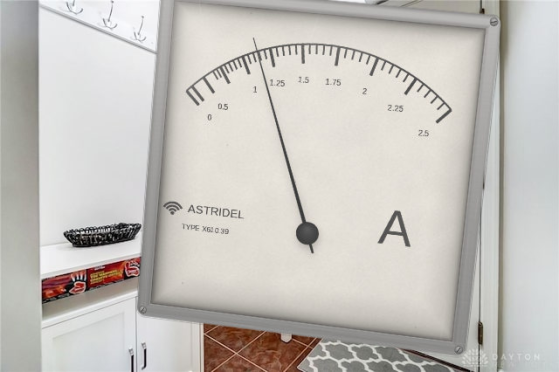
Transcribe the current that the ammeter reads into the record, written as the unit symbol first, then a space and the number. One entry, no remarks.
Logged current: A 1.15
